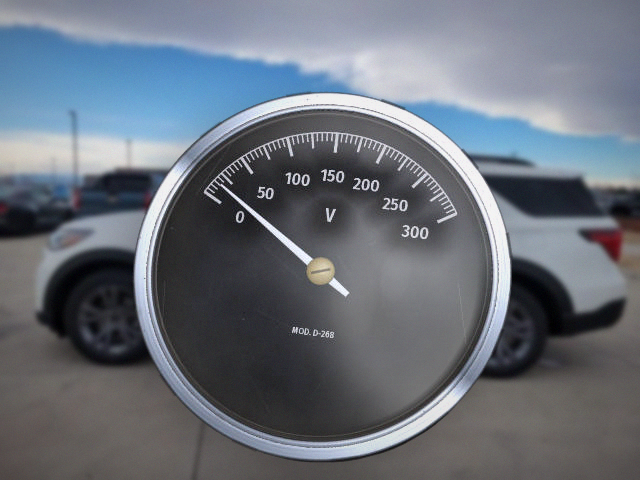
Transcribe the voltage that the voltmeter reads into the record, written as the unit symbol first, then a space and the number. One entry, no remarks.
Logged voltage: V 15
